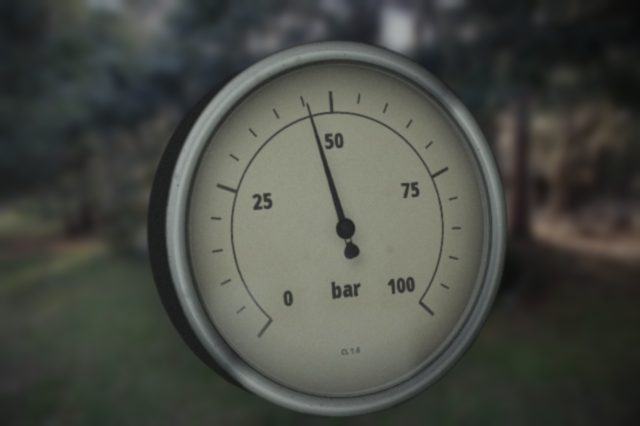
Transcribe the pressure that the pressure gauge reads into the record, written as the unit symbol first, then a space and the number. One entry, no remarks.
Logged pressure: bar 45
